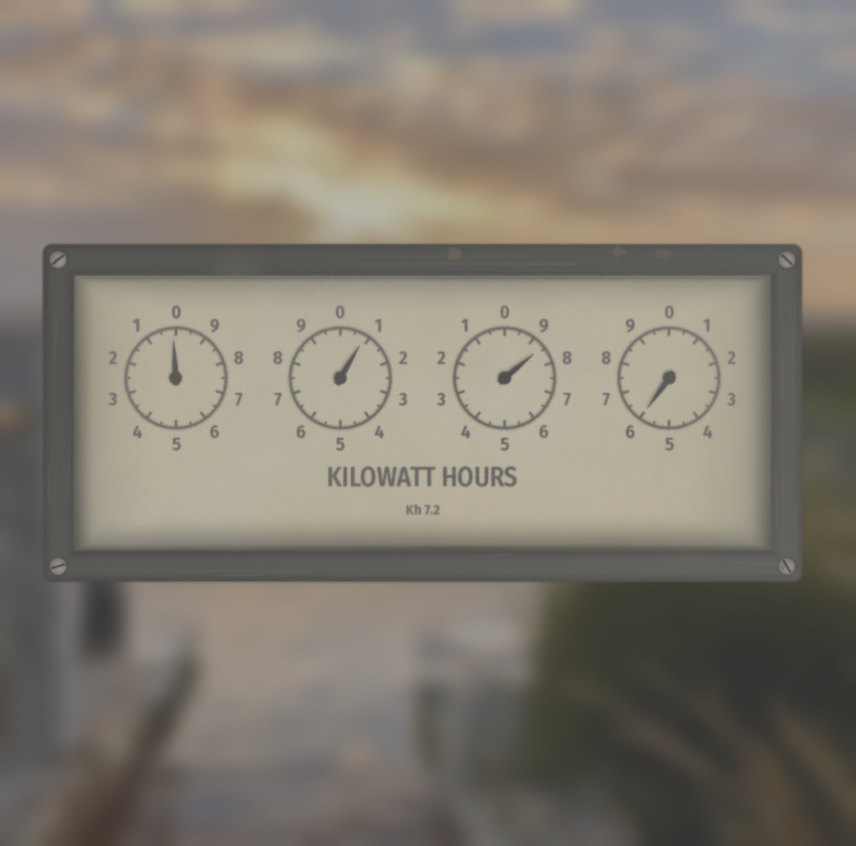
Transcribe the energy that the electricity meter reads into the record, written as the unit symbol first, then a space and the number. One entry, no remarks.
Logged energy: kWh 86
